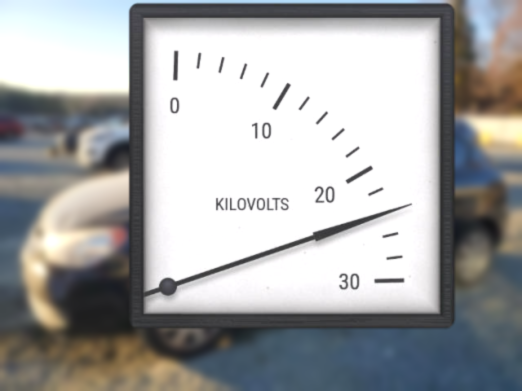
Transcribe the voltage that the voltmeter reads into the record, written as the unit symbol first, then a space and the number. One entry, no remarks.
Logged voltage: kV 24
